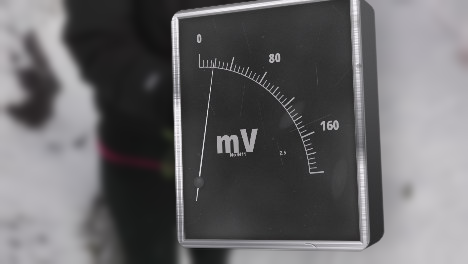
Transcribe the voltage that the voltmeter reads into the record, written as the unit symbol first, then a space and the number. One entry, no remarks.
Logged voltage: mV 20
